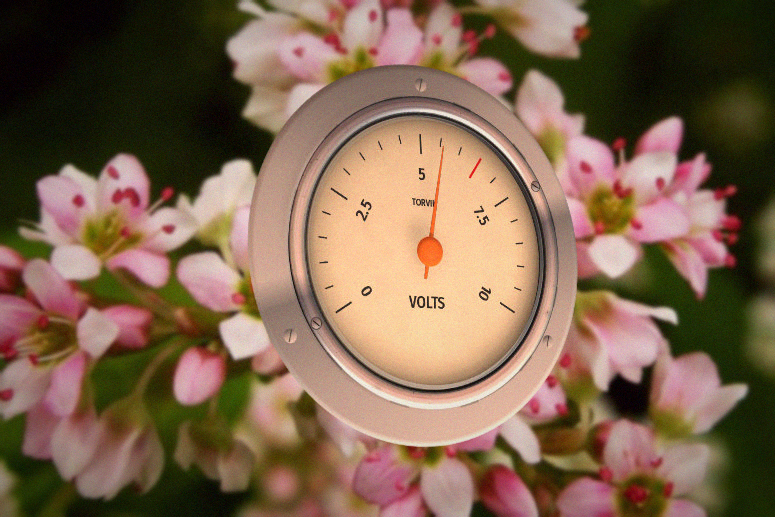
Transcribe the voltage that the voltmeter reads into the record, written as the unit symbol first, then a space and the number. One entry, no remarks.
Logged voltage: V 5.5
